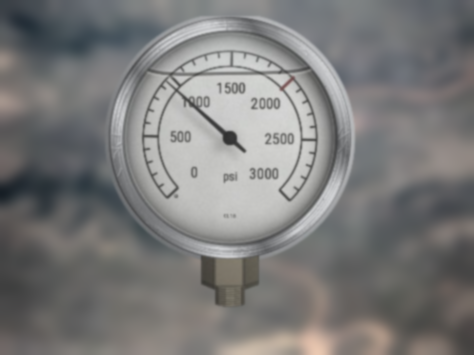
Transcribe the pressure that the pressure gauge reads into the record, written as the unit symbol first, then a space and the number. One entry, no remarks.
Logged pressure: psi 950
